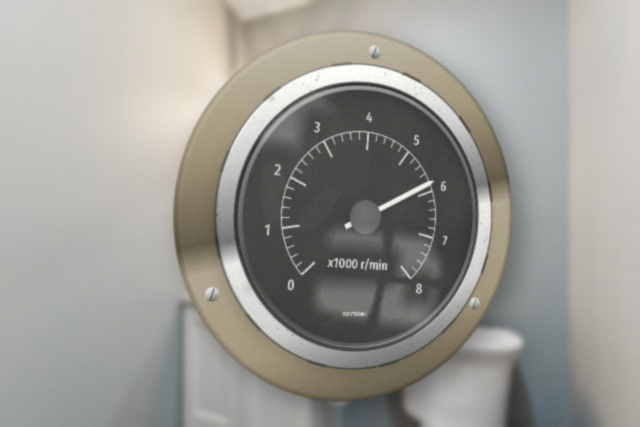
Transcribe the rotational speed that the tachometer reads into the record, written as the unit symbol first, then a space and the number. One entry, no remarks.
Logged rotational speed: rpm 5800
